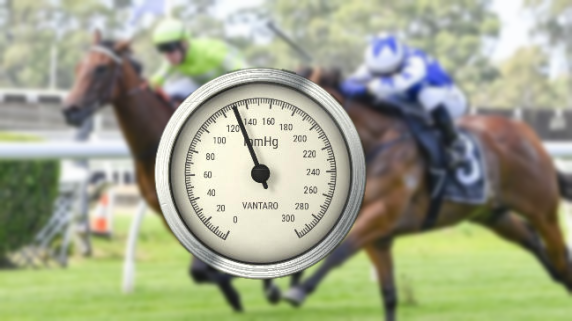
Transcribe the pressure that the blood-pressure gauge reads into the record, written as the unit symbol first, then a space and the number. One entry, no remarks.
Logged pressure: mmHg 130
